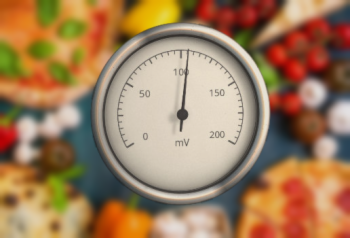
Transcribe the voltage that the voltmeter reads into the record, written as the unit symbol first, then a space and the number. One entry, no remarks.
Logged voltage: mV 105
